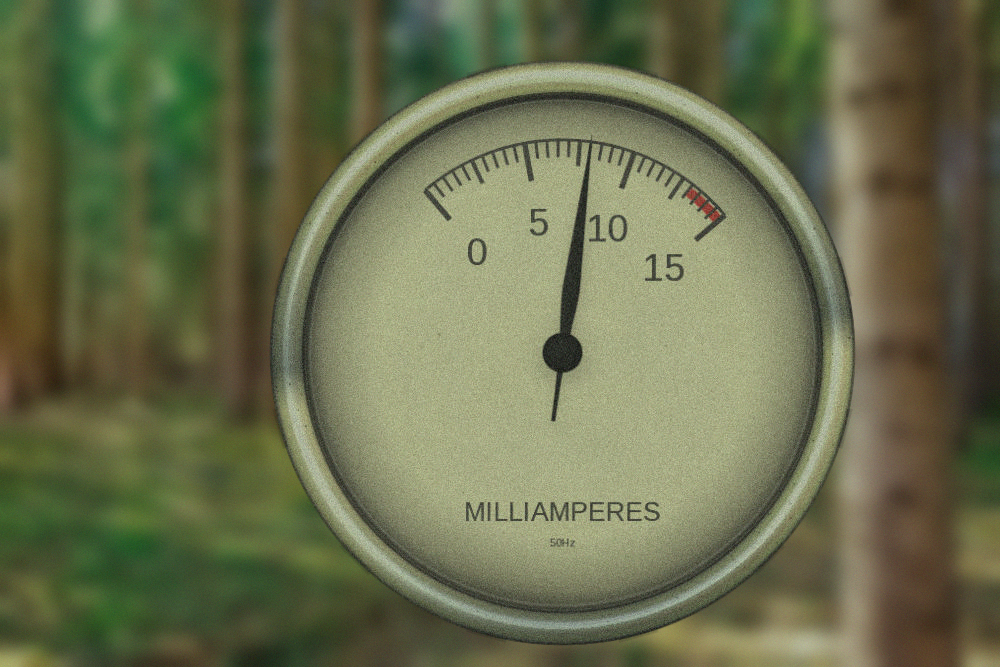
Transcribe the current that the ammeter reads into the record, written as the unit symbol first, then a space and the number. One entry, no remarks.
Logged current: mA 8
